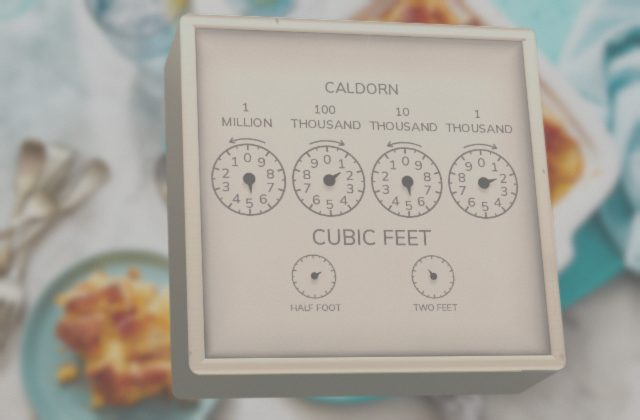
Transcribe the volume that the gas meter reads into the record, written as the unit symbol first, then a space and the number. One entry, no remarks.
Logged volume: ft³ 515200
